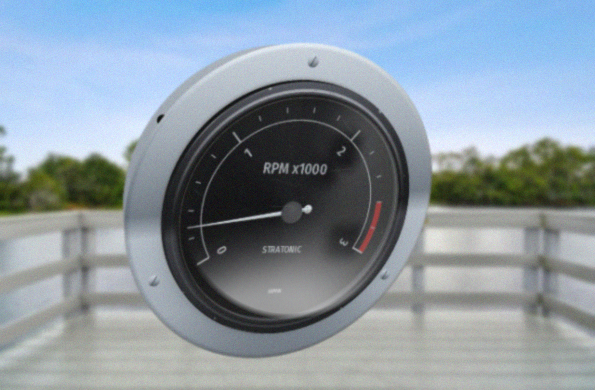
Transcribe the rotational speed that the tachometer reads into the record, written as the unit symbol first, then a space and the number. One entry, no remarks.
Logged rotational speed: rpm 300
